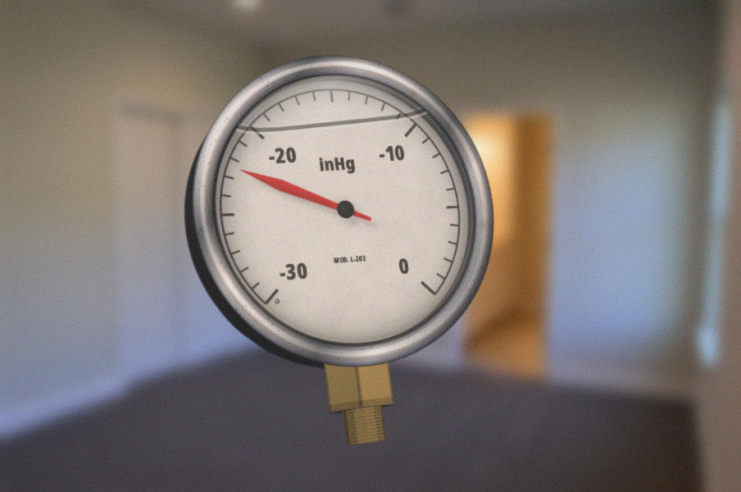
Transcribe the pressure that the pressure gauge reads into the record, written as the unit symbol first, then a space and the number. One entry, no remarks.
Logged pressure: inHg -22.5
